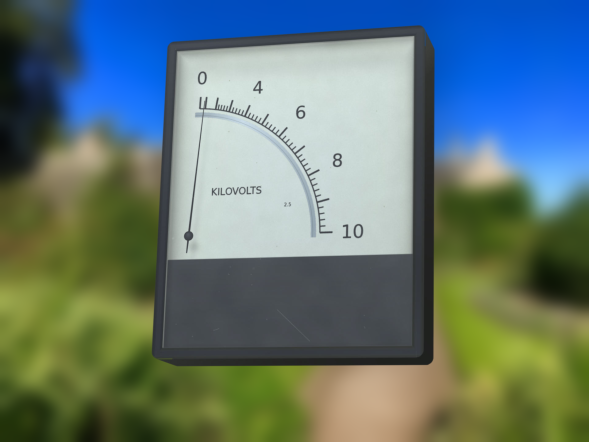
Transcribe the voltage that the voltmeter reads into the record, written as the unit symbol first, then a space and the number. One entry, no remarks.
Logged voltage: kV 1
